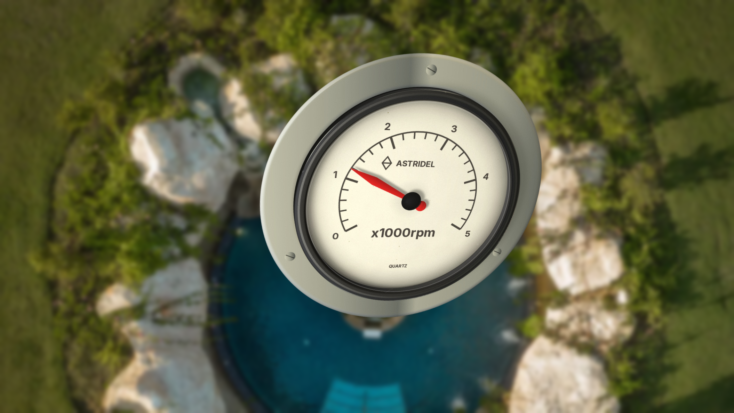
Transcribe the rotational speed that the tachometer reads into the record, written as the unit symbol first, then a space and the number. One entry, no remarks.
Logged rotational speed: rpm 1200
